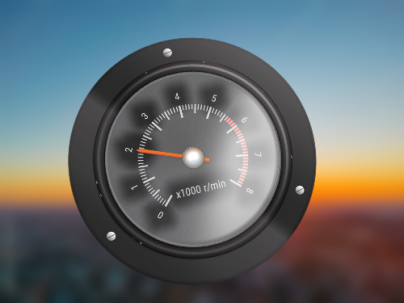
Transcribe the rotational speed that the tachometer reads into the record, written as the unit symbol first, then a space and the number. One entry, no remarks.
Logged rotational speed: rpm 2000
